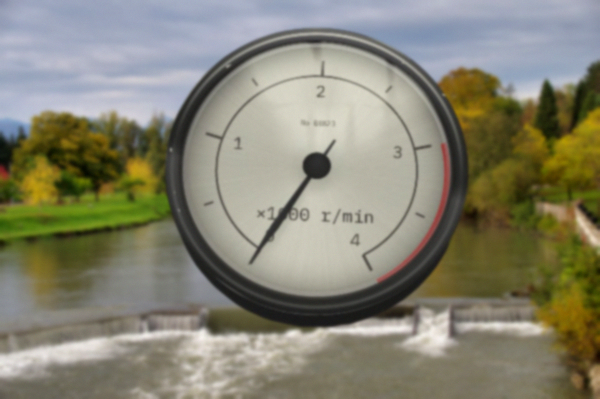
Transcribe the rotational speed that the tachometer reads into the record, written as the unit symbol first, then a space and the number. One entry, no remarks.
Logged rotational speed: rpm 0
